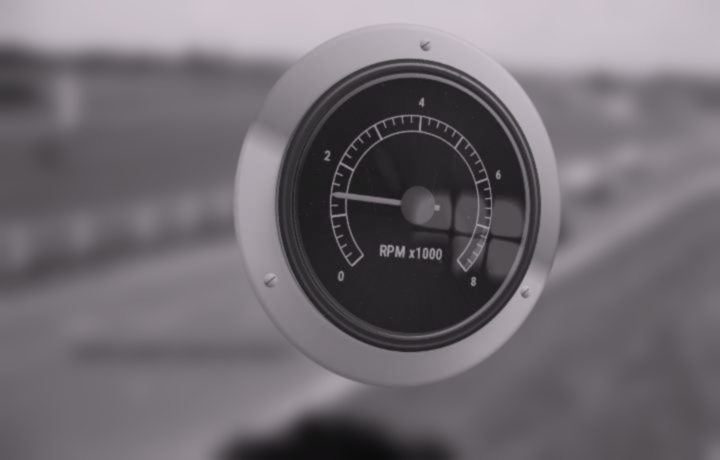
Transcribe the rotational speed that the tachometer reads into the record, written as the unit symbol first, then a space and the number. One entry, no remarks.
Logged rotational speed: rpm 1400
